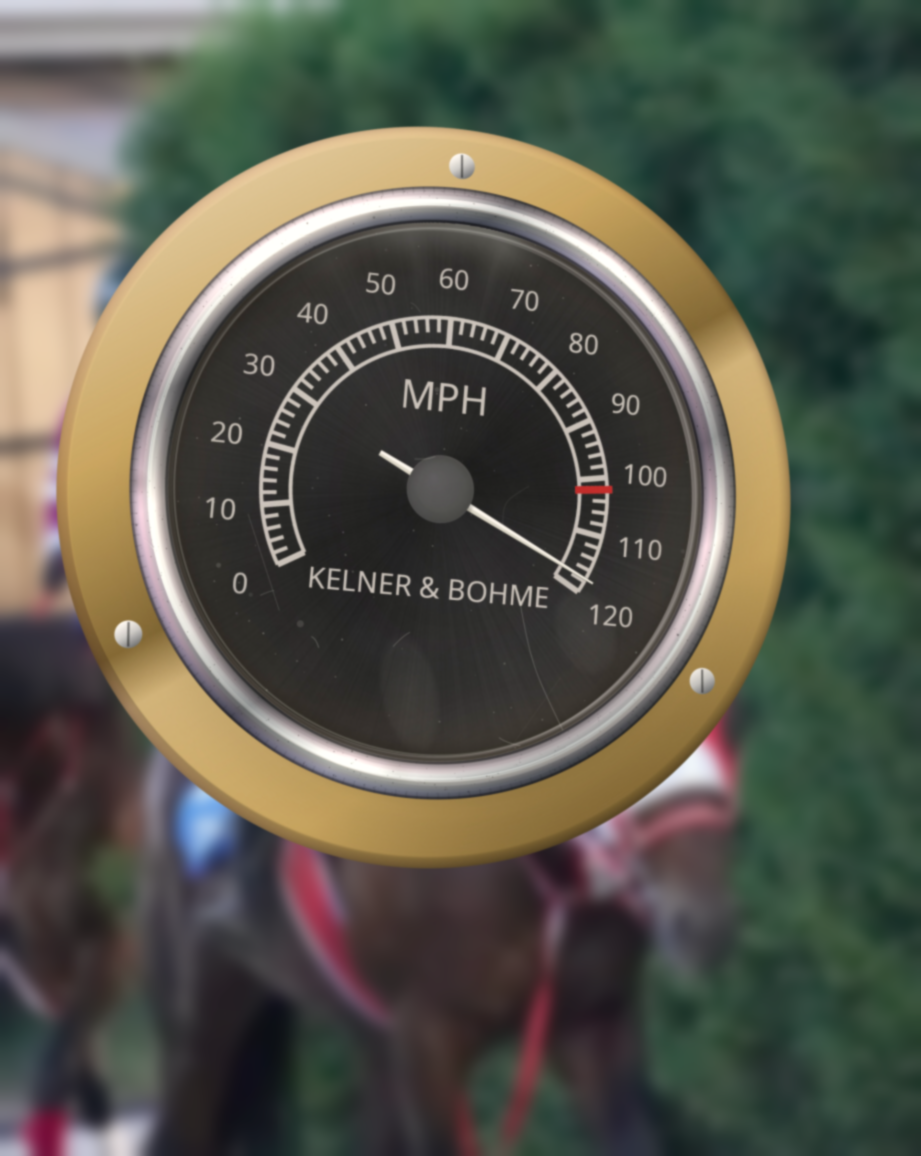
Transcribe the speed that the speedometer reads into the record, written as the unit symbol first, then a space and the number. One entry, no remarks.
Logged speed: mph 118
